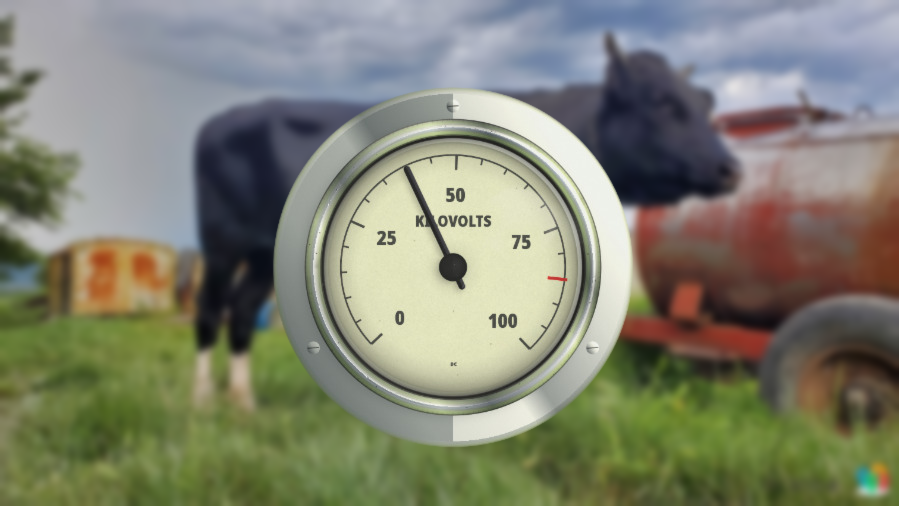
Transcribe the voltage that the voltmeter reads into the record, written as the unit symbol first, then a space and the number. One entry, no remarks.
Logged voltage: kV 40
